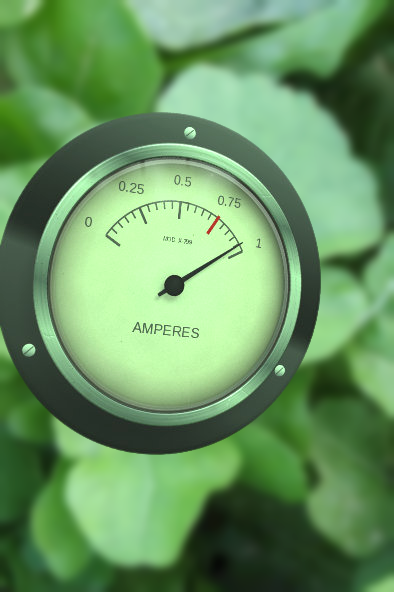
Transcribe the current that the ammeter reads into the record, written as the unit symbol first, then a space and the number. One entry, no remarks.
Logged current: A 0.95
